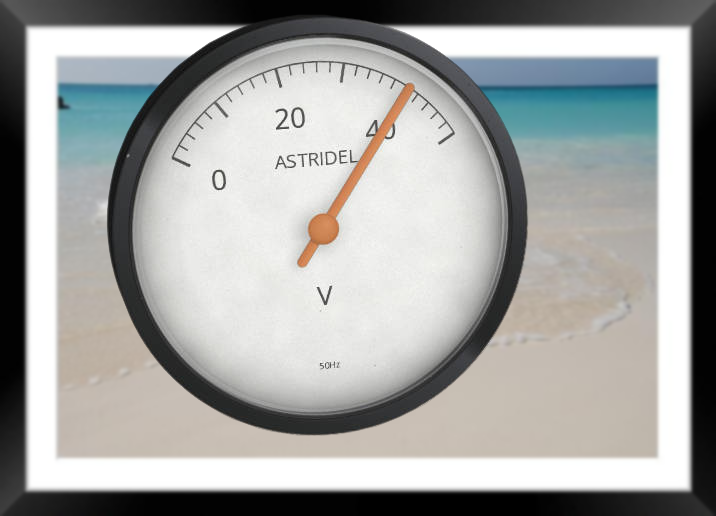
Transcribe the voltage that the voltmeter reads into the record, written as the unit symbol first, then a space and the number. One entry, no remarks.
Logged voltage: V 40
